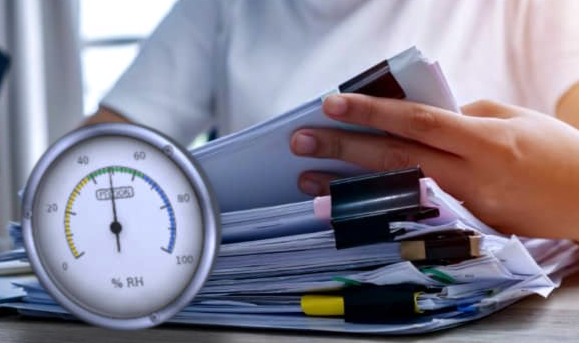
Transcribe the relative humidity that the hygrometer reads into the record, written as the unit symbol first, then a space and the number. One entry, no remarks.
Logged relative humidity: % 50
